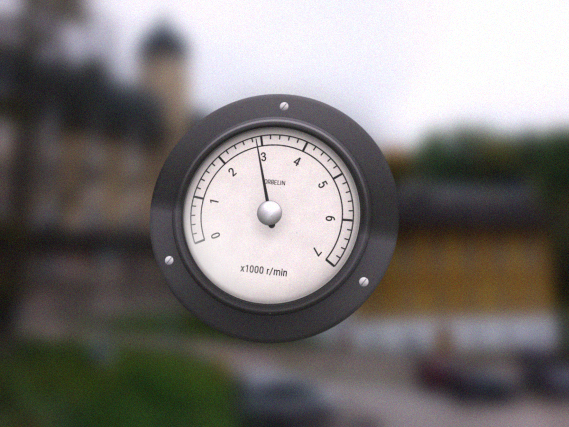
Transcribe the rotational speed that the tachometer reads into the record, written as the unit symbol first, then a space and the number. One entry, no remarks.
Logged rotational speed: rpm 2900
